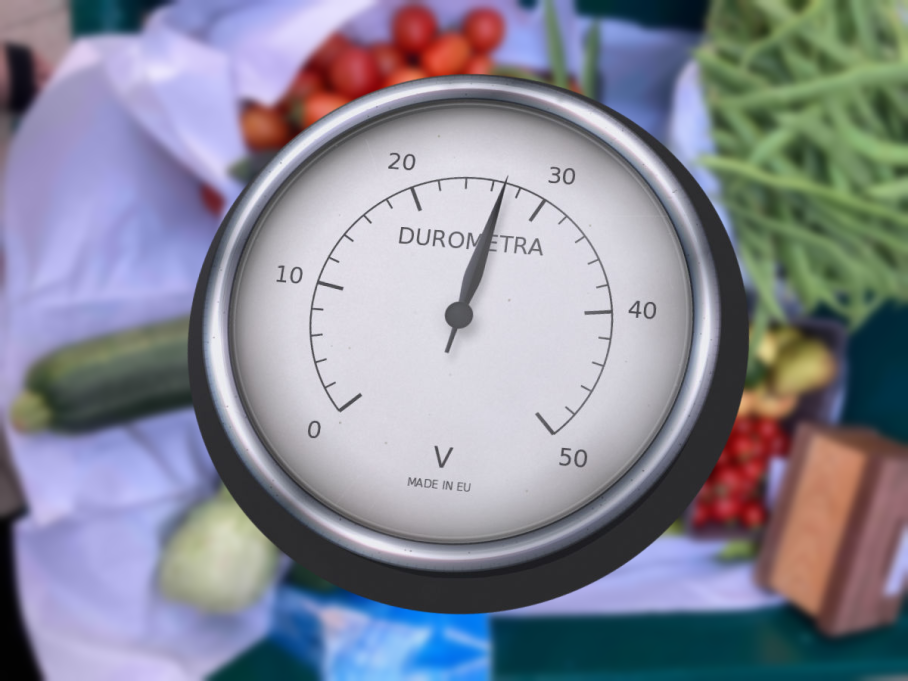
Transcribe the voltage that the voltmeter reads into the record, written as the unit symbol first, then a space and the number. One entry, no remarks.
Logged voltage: V 27
